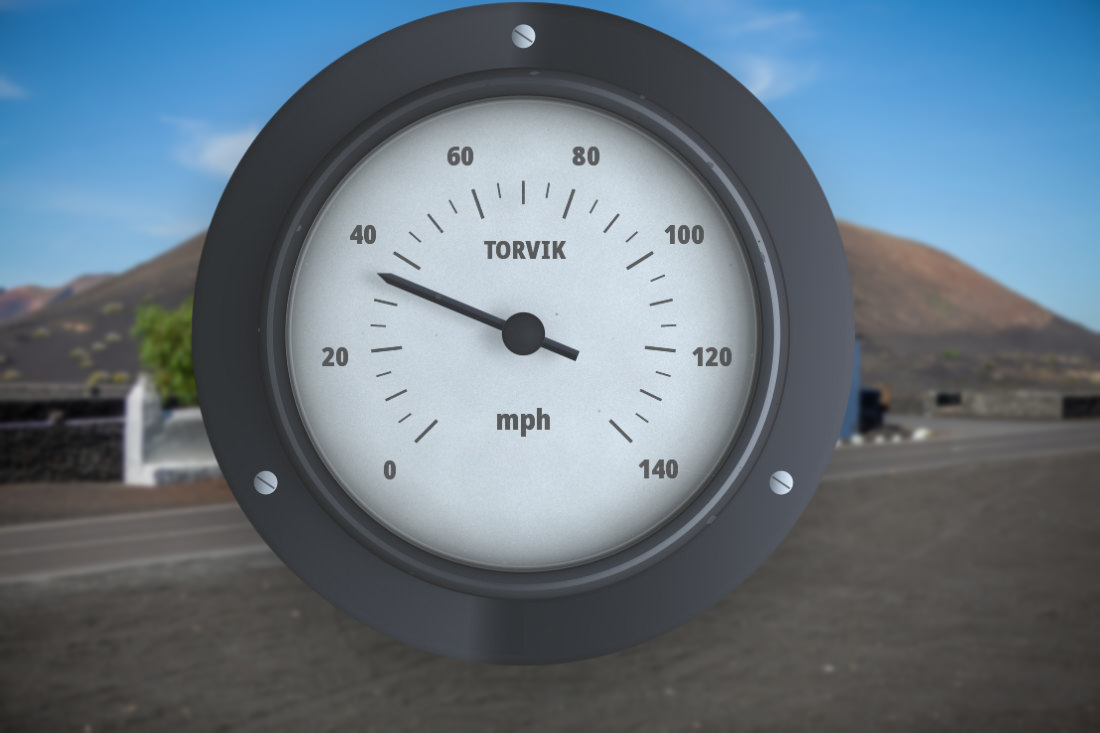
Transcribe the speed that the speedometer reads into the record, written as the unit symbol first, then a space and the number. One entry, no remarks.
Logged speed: mph 35
